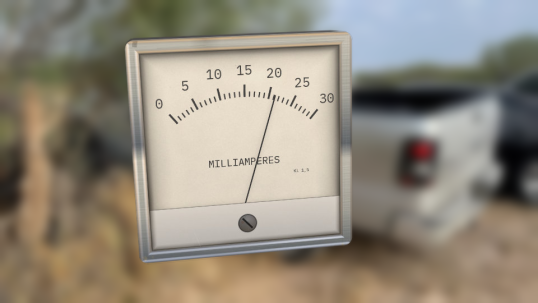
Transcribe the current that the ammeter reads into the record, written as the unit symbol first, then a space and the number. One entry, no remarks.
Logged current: mA 21
